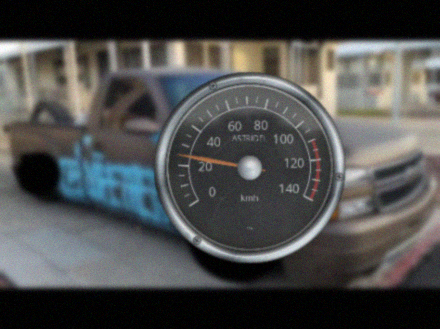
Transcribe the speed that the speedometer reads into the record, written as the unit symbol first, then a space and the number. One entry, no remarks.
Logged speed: km/h 25
